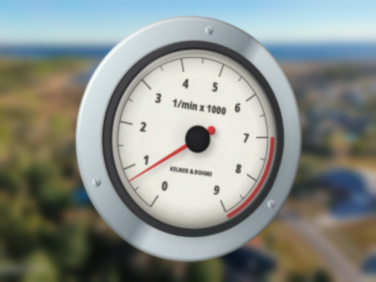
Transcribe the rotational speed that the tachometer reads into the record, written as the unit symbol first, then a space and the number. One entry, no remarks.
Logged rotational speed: rpm 750
